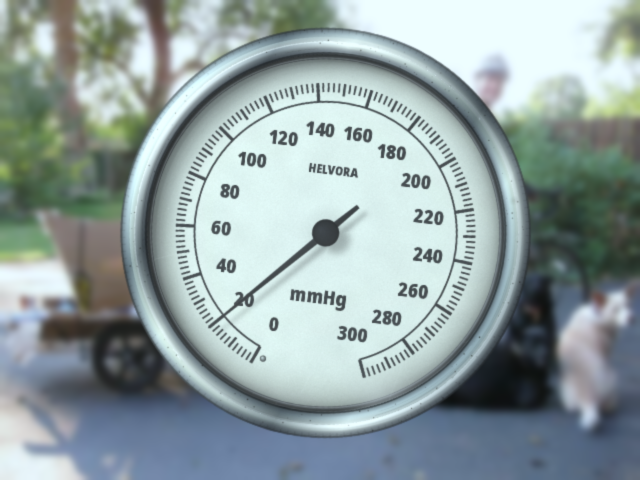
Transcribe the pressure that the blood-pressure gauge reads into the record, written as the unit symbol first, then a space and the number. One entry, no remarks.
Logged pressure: mmHg 20
